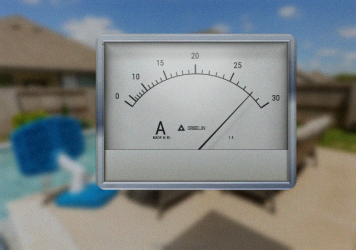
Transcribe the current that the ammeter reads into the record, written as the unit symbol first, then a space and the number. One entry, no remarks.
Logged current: A 28
